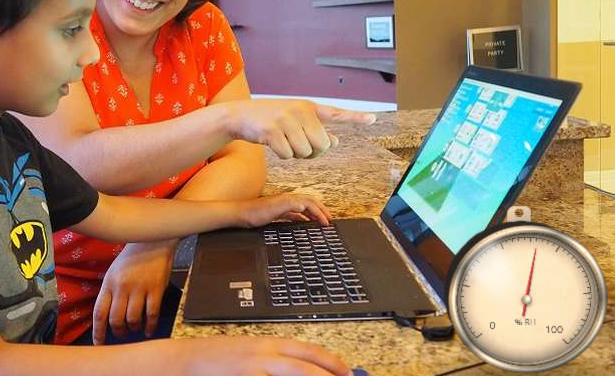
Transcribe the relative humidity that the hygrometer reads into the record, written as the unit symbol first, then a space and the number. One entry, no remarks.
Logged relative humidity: % 52
